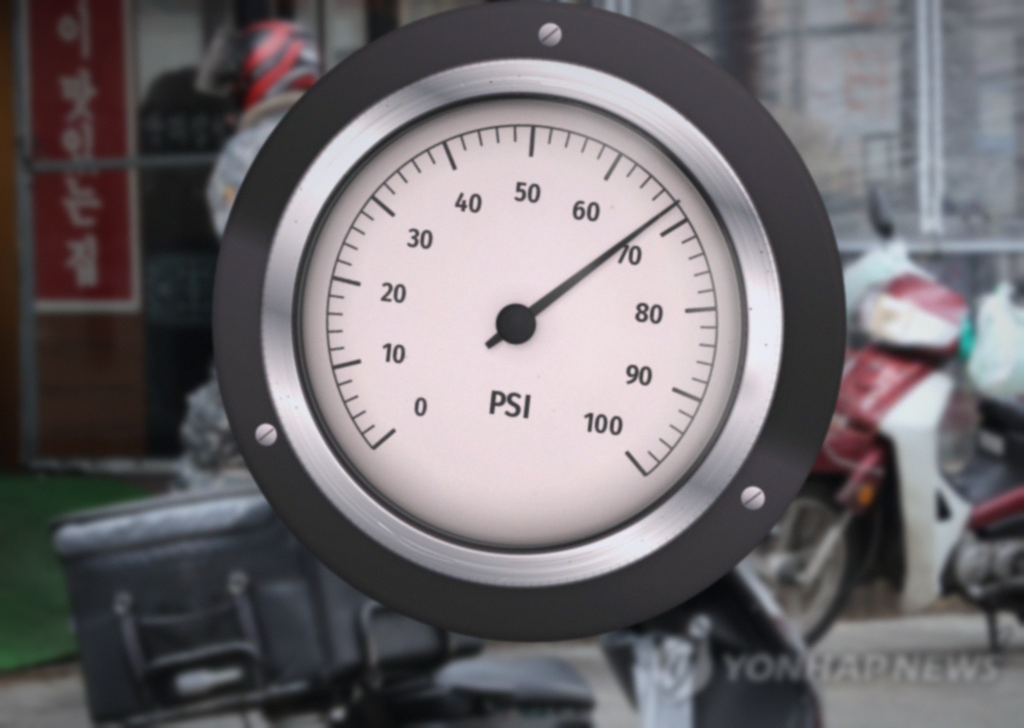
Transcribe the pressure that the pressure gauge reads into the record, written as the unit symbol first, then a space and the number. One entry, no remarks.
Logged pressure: psi 68
